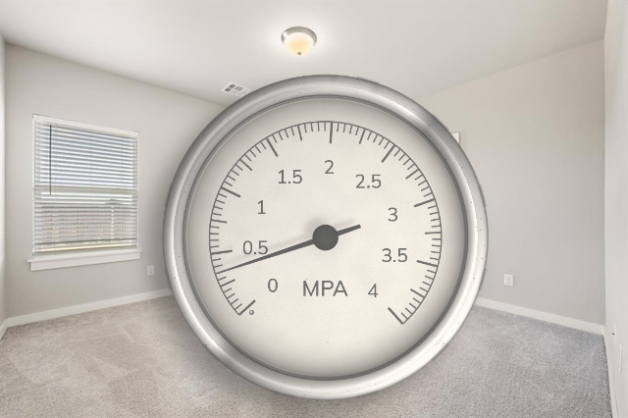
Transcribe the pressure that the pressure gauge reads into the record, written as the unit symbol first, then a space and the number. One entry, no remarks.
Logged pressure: MPa 0.35
